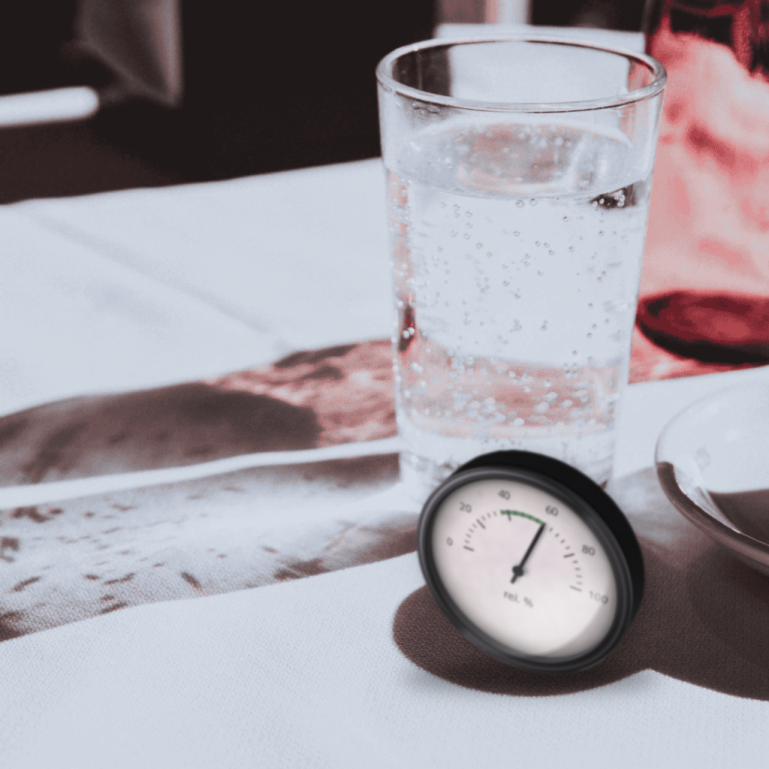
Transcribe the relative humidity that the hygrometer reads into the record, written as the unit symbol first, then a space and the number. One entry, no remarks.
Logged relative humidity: % 60
